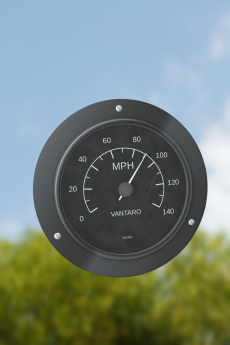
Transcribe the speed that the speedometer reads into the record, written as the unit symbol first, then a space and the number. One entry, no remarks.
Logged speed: mph 90
